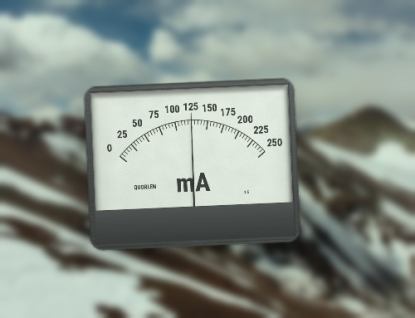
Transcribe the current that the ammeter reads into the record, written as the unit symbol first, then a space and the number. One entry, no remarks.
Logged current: mA 125
